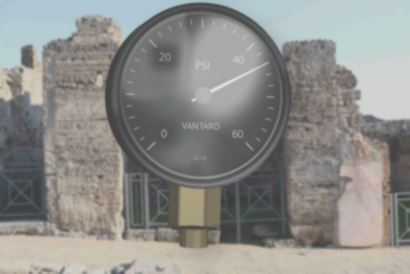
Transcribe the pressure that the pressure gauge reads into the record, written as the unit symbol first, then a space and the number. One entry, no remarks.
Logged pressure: psi 44
